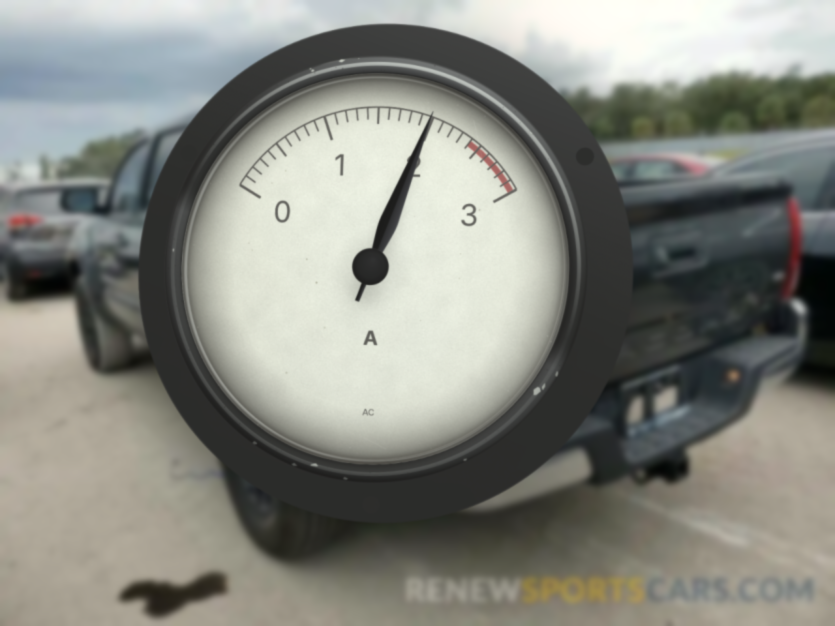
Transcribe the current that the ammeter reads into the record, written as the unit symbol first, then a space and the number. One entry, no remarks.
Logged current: A 2
